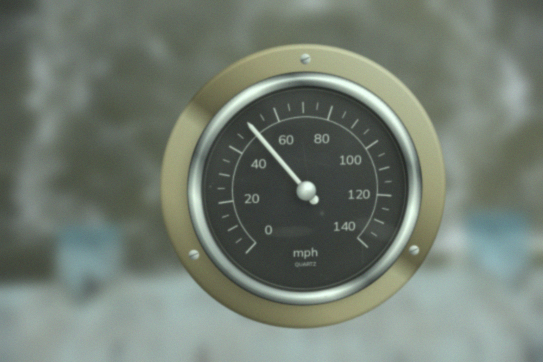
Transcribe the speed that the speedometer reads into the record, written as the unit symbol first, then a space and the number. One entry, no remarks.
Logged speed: mph 50
